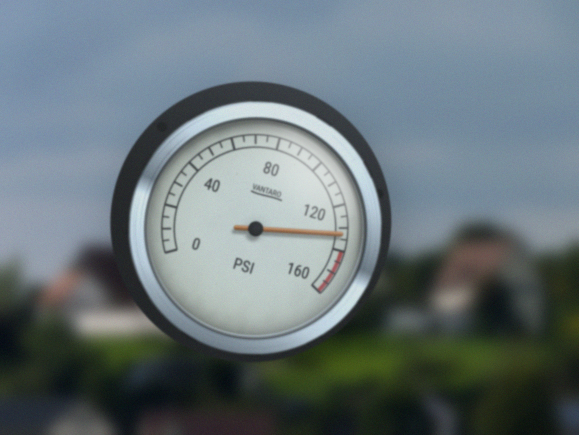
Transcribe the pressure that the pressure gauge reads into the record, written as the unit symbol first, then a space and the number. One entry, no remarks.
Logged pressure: psi 132.5
